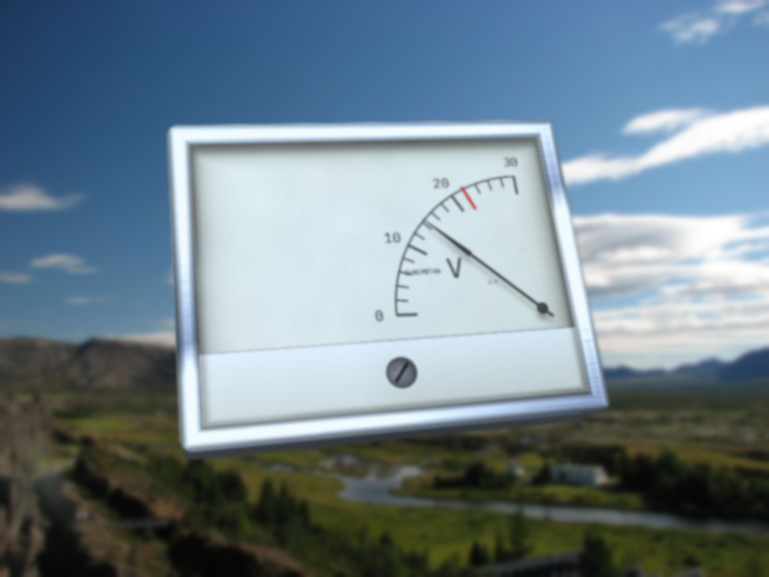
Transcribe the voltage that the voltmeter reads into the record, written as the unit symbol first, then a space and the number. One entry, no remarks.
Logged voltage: V 14
